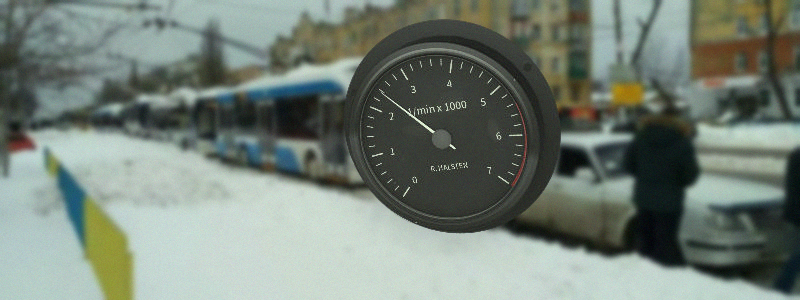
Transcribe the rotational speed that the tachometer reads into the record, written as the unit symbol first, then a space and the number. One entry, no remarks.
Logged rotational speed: rpm 2400
